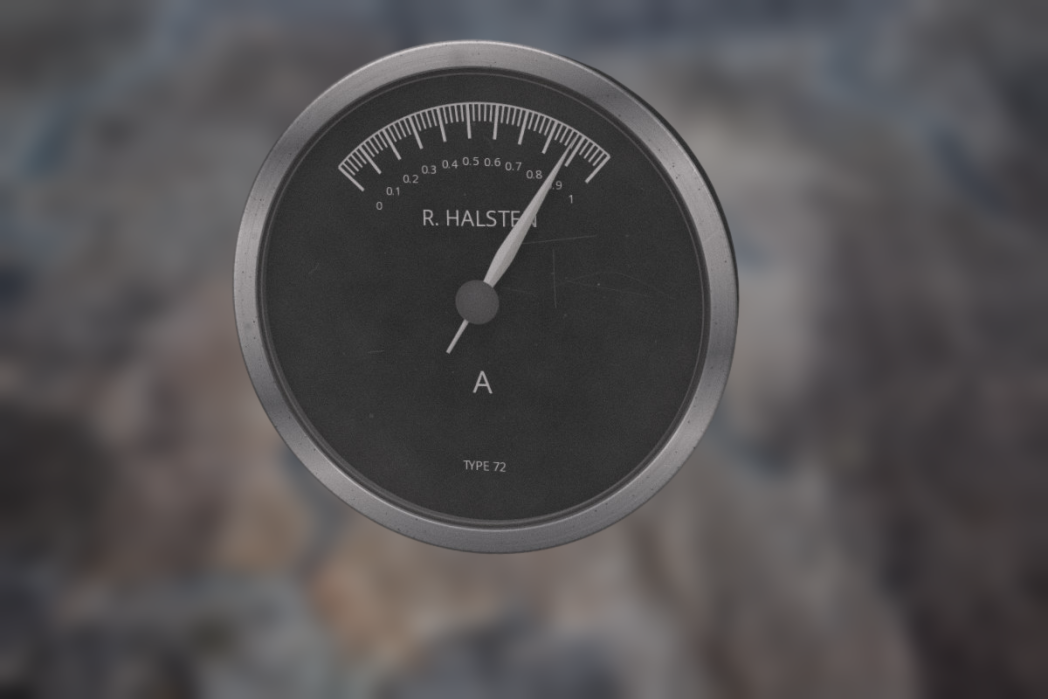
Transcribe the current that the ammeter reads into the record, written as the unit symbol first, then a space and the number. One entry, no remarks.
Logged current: A 0.88
